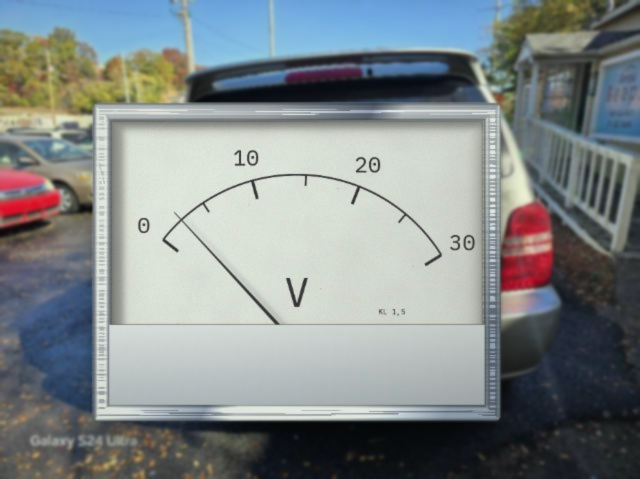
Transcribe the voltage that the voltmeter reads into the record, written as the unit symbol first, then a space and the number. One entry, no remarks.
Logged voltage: V 2.5
